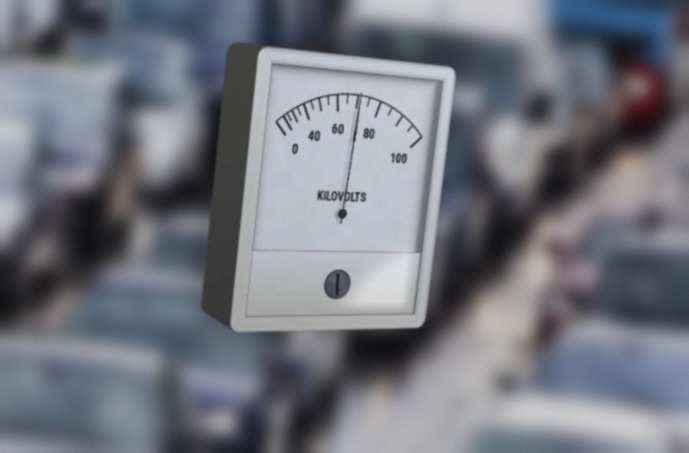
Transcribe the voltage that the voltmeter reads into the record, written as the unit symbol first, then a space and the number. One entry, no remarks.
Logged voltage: kV 70
